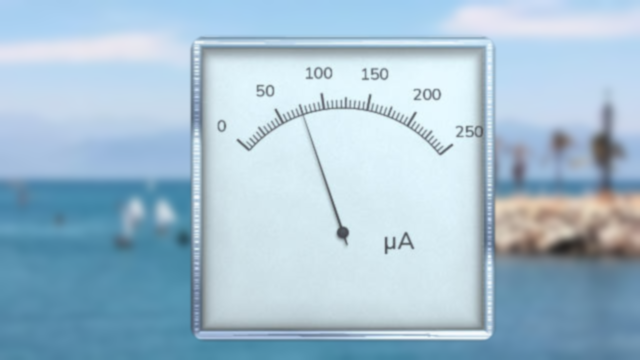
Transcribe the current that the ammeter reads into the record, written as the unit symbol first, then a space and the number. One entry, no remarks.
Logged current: µA 75
